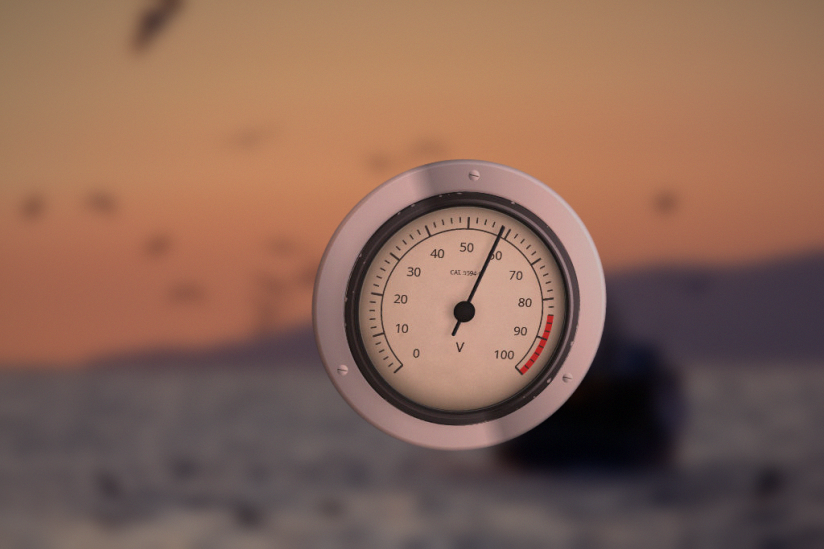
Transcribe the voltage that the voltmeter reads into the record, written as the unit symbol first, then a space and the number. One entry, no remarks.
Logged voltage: V 58
